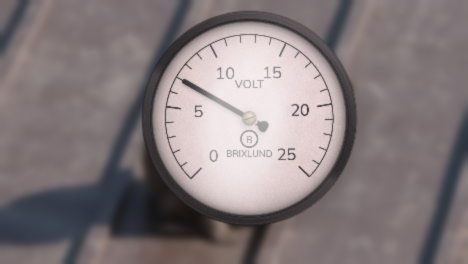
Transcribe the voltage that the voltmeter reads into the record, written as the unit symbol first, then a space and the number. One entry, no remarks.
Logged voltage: V 7
